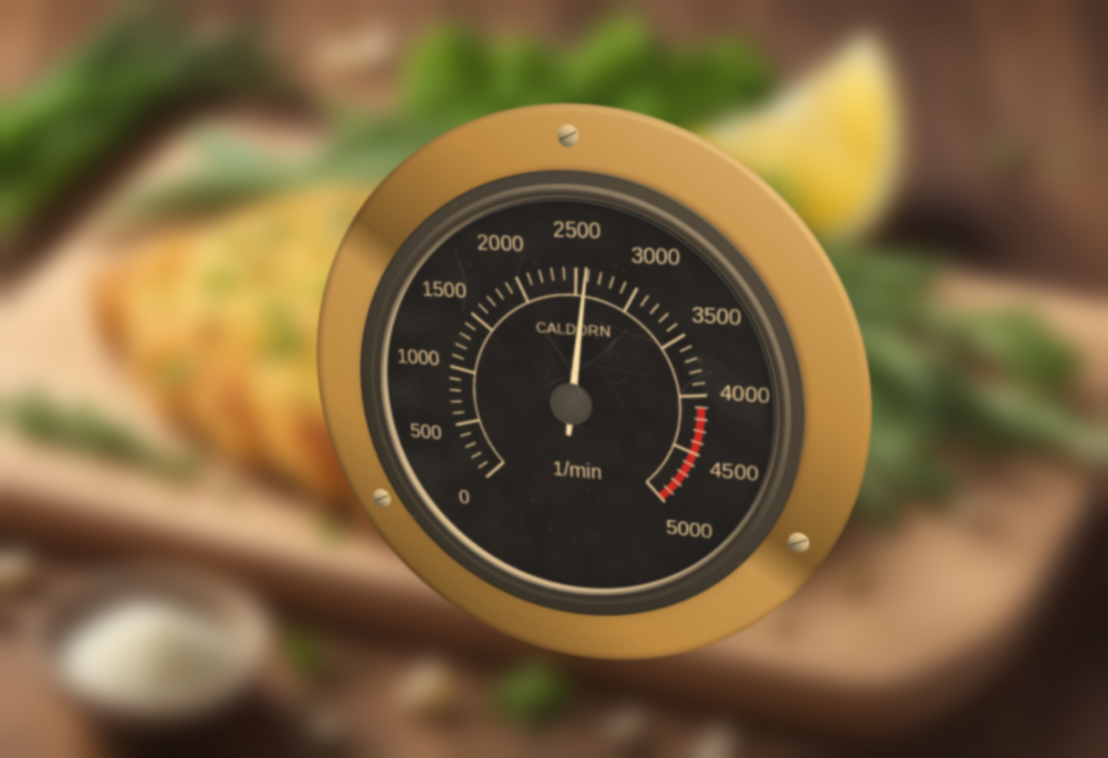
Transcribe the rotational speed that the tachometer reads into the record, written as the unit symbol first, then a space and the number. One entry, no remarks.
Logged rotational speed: rpm 2600
